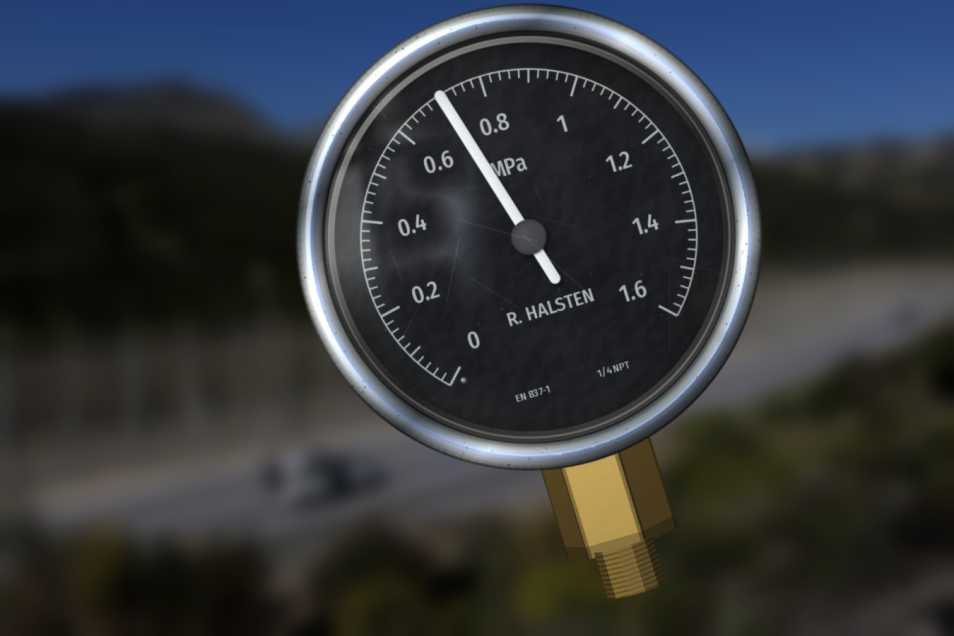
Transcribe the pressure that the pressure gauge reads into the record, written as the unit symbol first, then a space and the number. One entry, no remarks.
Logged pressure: MPa 0.71
